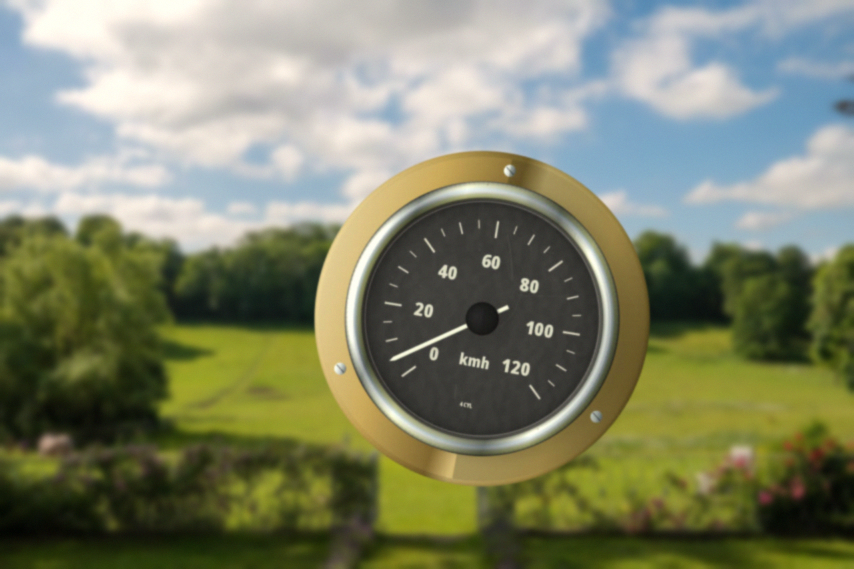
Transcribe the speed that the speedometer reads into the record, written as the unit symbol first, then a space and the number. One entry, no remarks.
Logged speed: km/h 5
